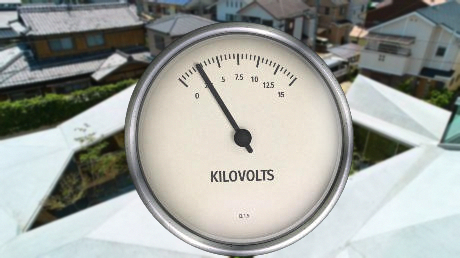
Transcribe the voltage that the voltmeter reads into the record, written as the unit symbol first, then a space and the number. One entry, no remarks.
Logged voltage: kV 2.5
